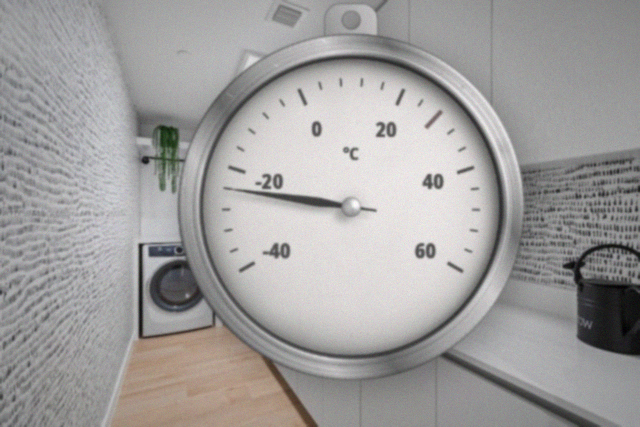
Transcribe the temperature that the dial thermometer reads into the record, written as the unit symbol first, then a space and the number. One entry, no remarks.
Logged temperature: °C -24
